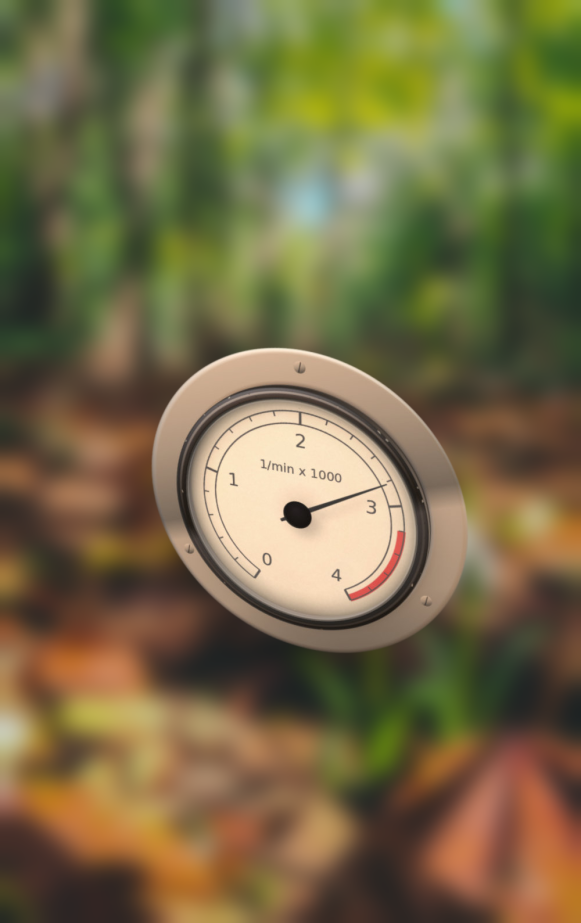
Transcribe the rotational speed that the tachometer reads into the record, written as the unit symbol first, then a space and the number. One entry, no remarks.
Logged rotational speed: rpm 2800
